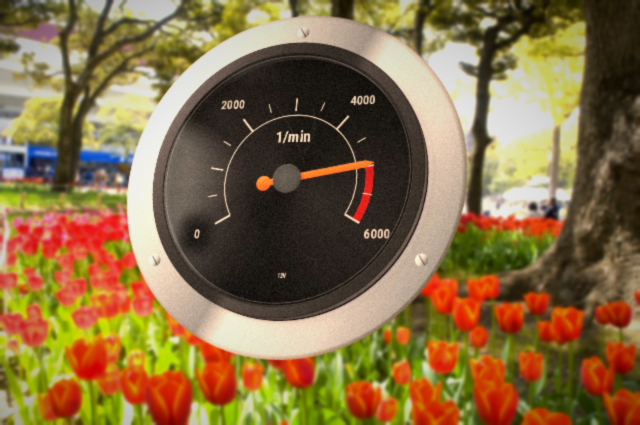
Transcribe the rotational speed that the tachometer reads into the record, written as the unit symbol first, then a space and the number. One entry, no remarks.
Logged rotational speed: rpm 5000
